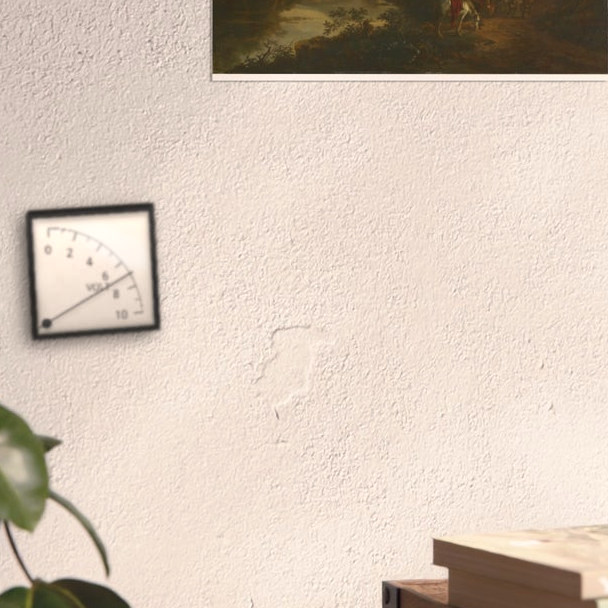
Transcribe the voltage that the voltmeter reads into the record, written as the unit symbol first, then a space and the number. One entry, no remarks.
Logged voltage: V 7
